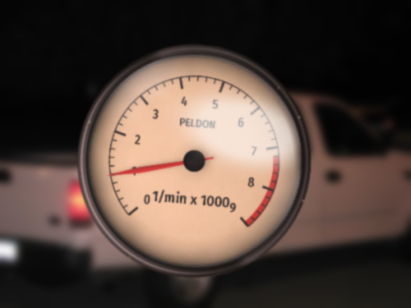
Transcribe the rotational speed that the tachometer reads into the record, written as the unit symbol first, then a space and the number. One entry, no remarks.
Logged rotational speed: rpm 1000
